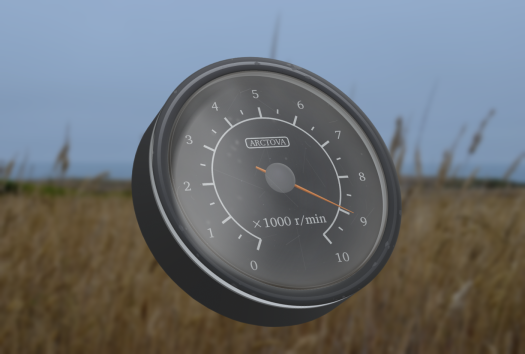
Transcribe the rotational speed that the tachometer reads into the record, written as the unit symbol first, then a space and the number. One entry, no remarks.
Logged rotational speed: rpm 9000
